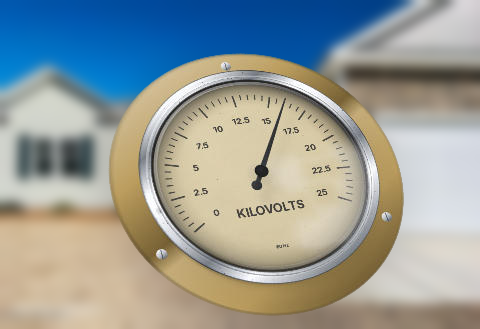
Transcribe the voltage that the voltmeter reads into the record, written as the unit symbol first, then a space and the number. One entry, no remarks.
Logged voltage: kV 16
